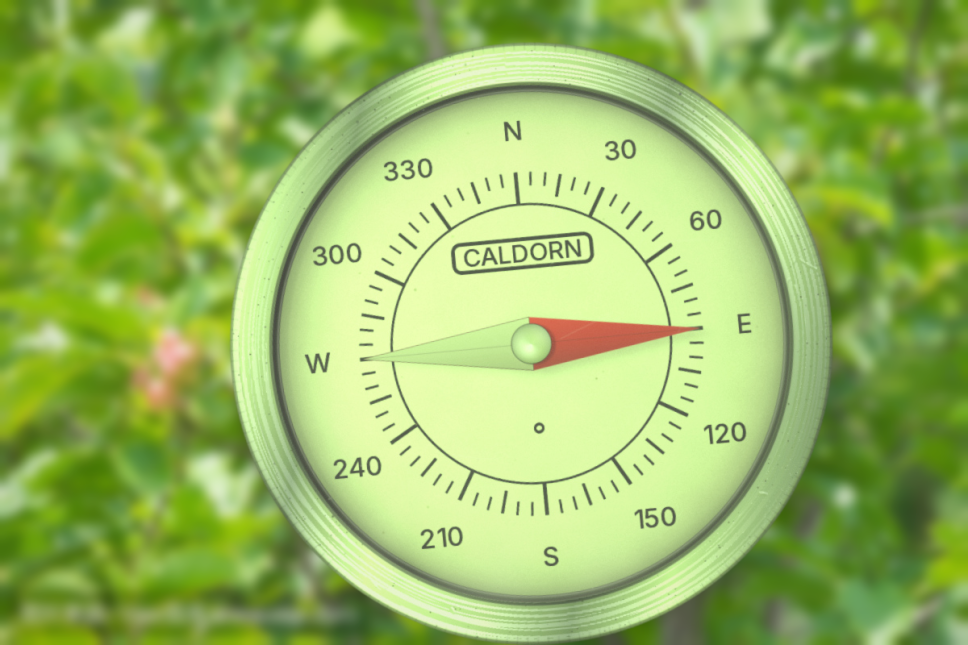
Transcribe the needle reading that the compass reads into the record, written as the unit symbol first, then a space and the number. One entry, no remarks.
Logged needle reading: ° 90
